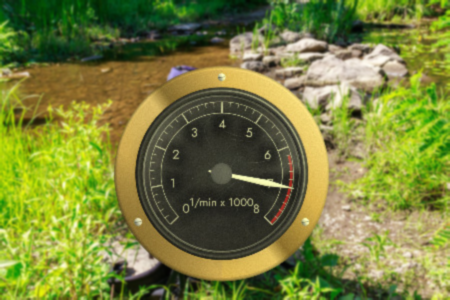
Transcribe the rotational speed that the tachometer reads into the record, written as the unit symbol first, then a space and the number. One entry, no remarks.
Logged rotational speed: rpm 7000
